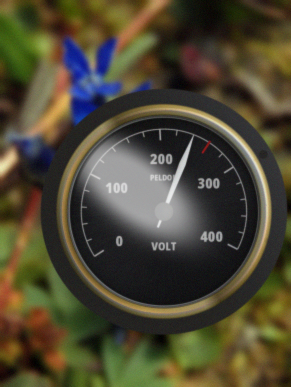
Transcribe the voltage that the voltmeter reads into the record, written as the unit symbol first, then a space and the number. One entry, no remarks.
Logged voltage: V 240
